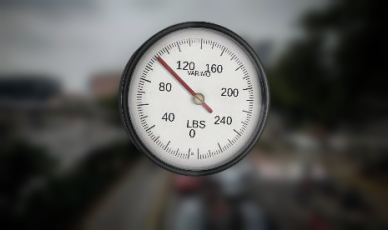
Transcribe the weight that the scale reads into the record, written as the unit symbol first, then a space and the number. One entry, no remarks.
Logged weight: lb 100
